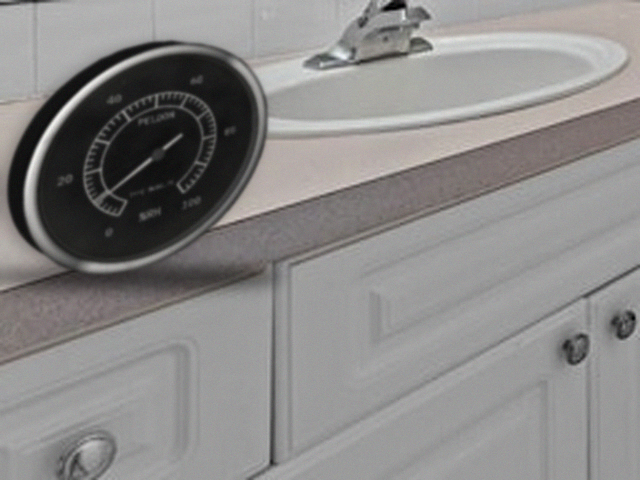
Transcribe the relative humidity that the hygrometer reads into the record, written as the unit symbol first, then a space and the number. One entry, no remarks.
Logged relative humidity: % 10
